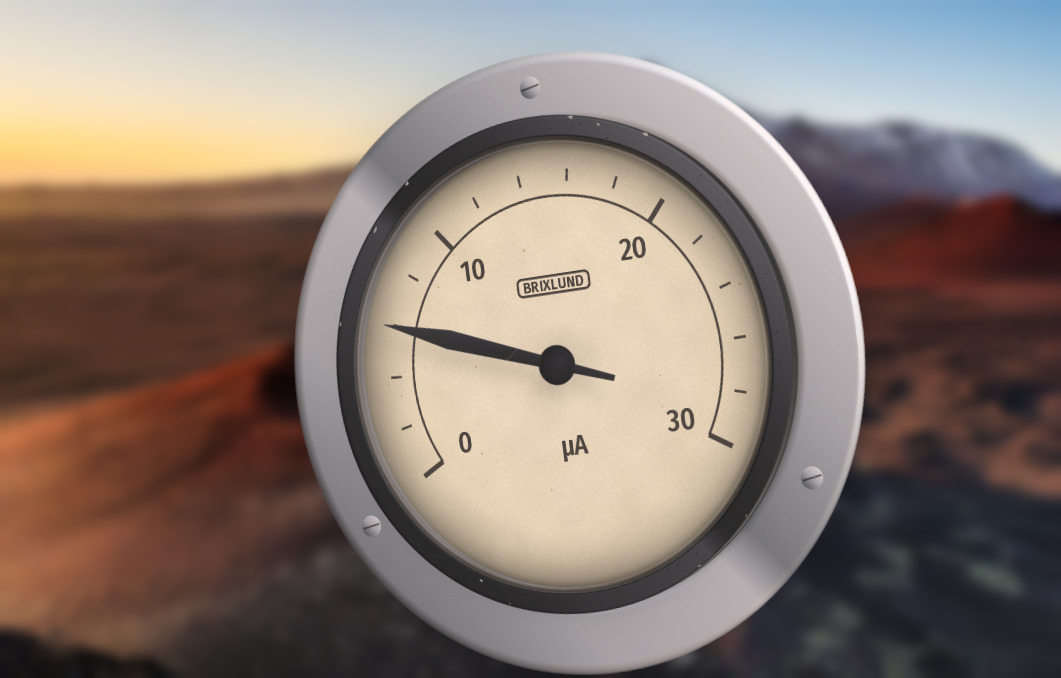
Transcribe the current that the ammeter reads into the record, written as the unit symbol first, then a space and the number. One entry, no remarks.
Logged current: µA 6
